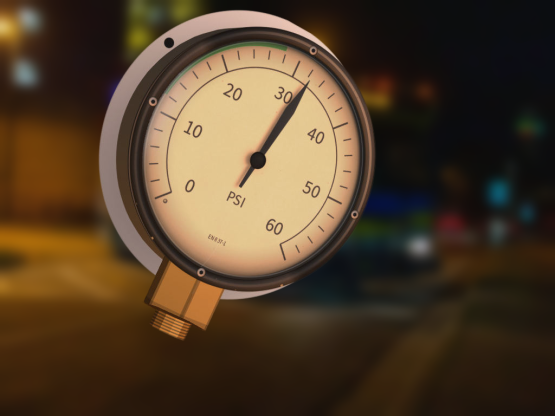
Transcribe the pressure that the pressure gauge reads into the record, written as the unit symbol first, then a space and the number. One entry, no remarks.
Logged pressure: psi 32
